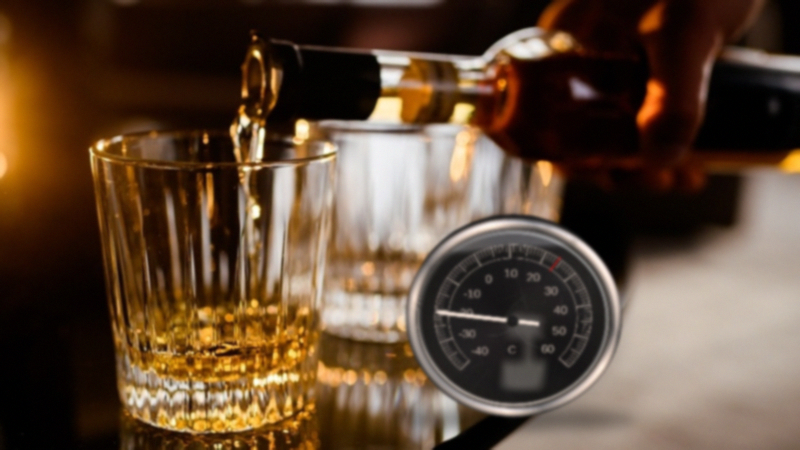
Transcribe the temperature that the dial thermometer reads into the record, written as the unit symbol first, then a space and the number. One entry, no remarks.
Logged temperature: °C -20
